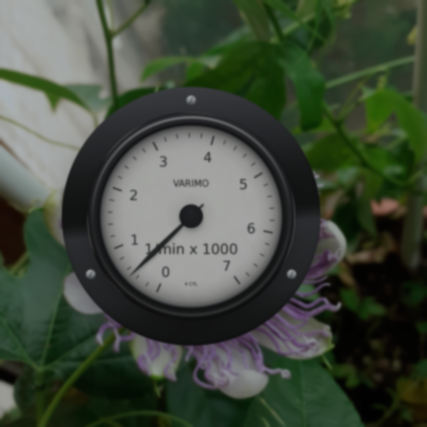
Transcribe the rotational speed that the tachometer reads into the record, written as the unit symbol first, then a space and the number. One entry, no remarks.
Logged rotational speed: rpm 500
